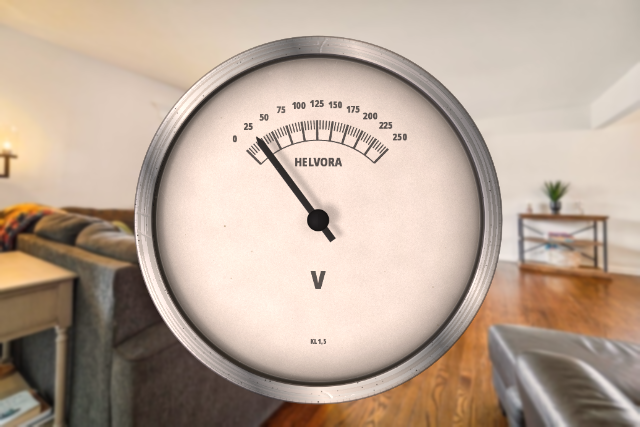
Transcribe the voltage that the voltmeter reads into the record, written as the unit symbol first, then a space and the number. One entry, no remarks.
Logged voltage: V 25
